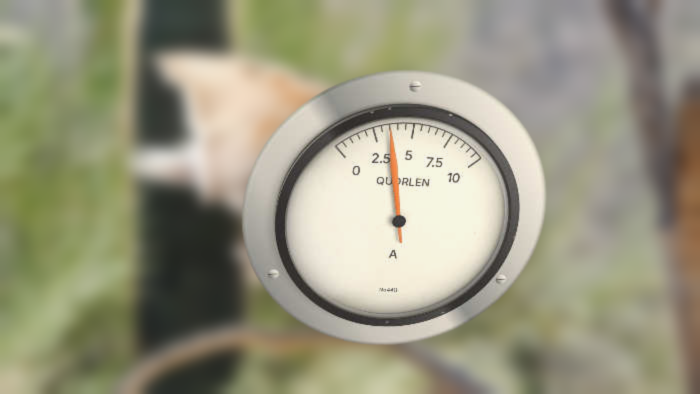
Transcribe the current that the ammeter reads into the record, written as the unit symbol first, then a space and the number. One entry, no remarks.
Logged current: A 3.5
